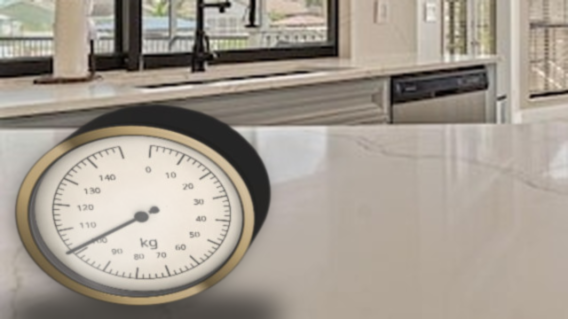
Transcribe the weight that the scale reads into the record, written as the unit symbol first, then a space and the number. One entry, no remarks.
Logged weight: kg 102
